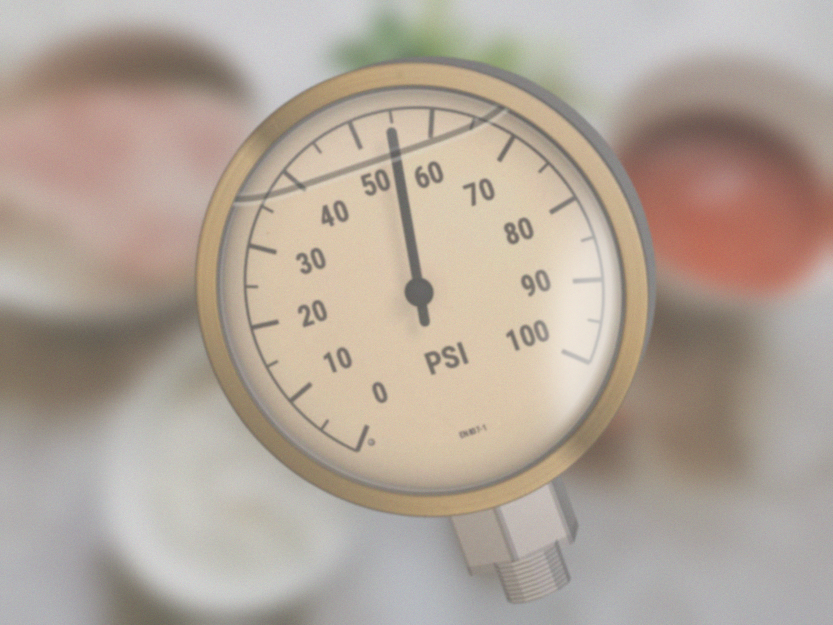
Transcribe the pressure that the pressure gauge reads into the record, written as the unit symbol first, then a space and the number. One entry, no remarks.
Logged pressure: psi 55
